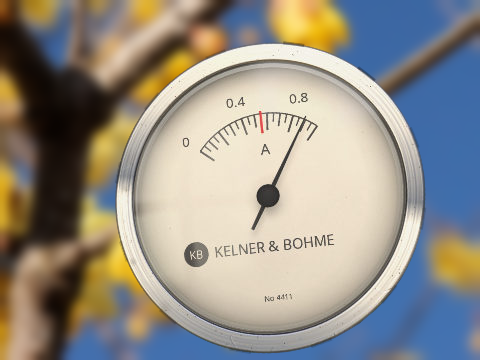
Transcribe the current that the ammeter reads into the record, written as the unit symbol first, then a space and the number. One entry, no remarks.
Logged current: A 0.9
